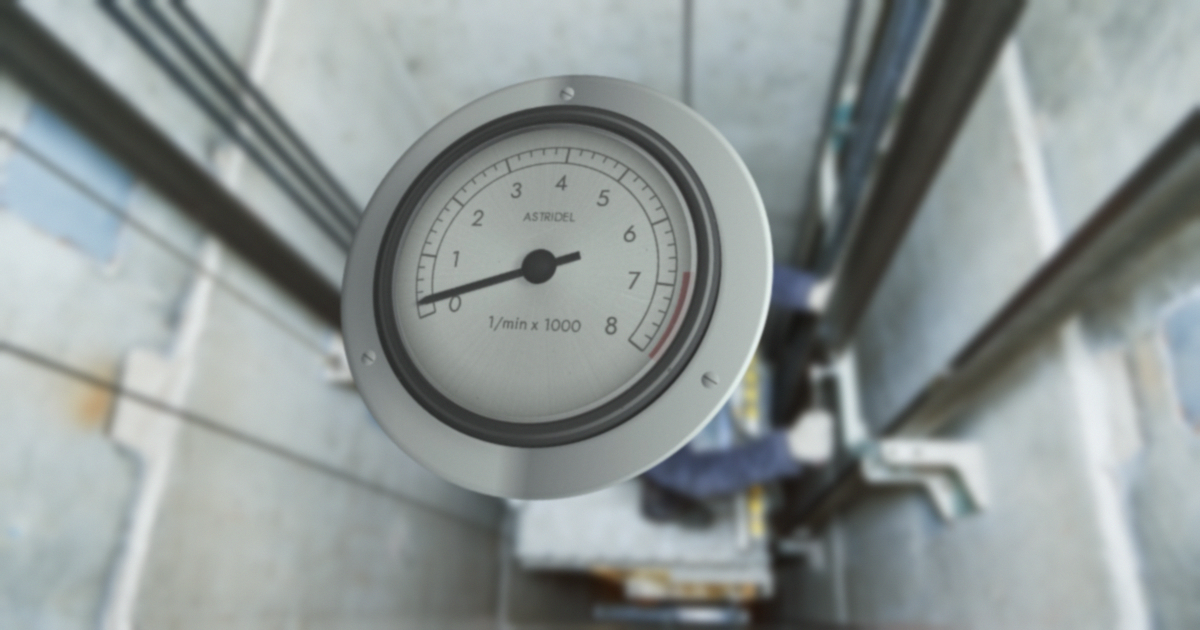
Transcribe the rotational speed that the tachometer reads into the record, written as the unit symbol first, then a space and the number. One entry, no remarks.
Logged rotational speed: rpm 200
